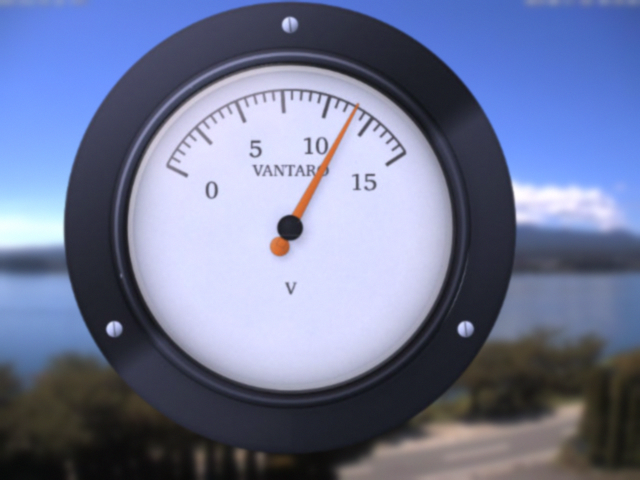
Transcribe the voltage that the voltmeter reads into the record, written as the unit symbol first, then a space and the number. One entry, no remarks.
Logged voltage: V 11.5
